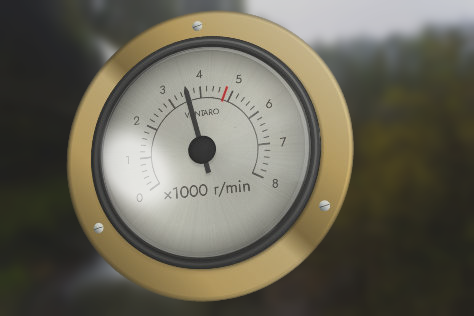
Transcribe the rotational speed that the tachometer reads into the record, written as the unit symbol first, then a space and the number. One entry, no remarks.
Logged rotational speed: rpm 3600
